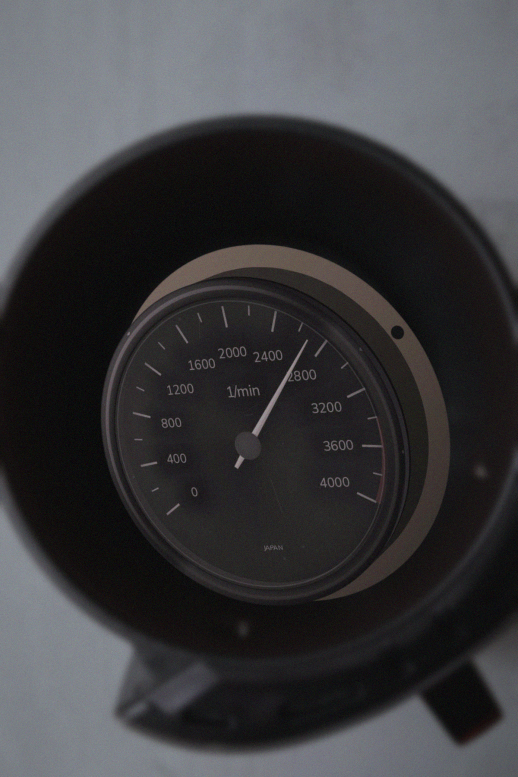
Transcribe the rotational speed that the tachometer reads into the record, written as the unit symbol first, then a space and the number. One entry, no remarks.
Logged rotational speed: rpm 2700
